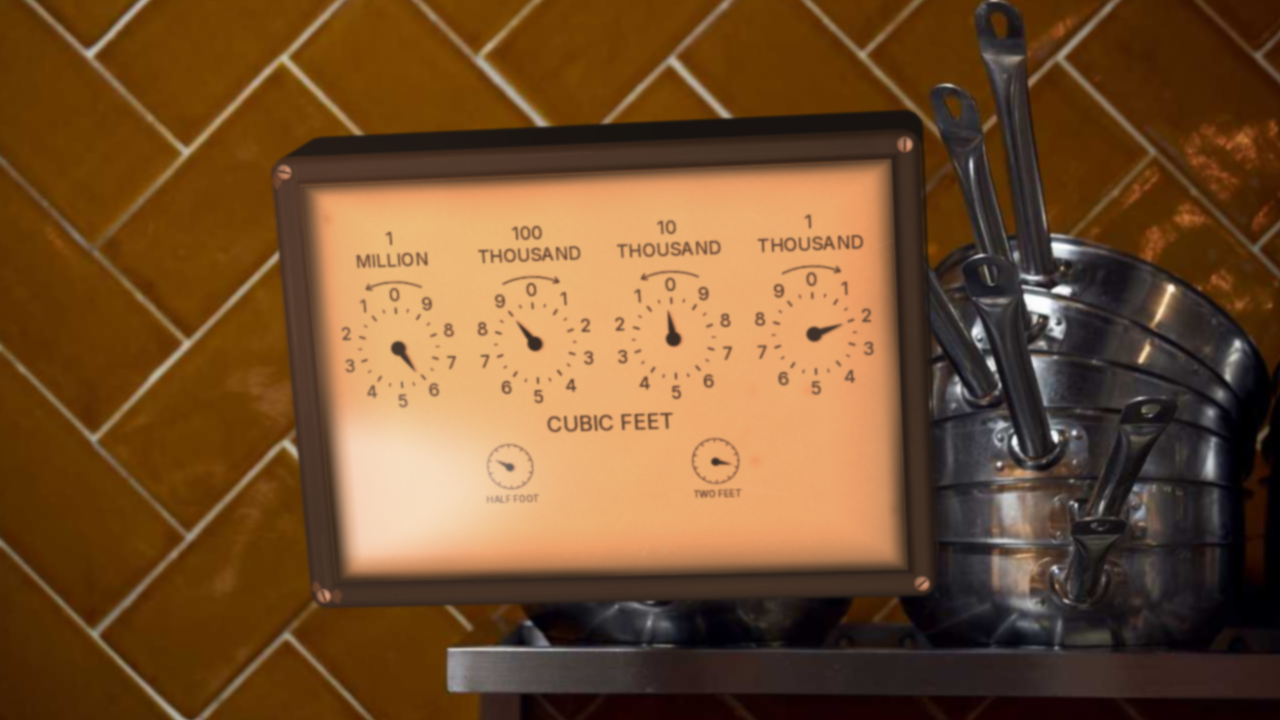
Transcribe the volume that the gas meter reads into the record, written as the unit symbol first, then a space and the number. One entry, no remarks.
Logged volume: ft³ 590200
